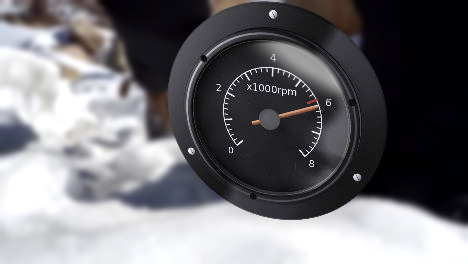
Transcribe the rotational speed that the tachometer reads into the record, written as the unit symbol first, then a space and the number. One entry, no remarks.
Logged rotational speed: rpm 6000
